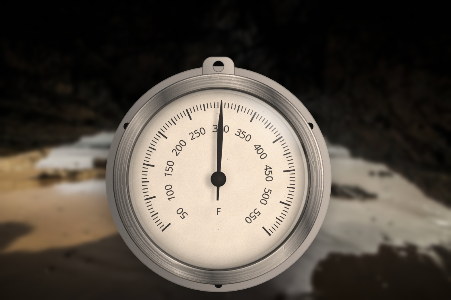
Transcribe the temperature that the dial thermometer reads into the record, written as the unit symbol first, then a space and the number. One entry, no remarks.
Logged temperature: °F 300
